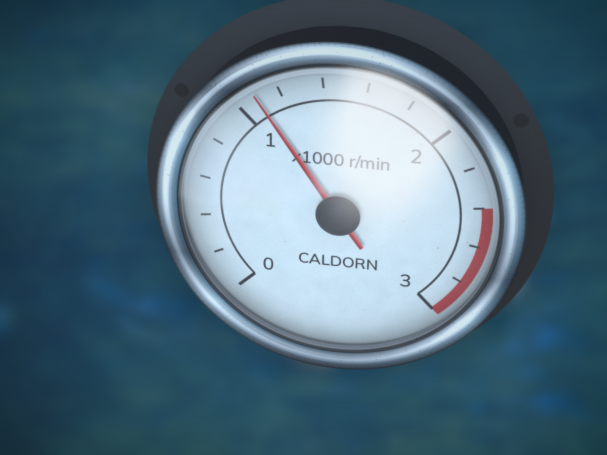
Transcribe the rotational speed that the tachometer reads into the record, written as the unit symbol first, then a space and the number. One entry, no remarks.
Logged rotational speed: rpm 1100
